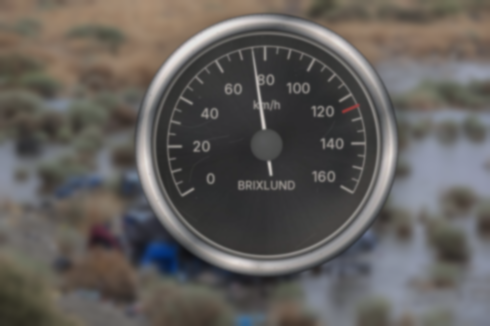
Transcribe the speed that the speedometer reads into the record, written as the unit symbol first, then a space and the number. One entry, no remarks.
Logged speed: km/h 75
